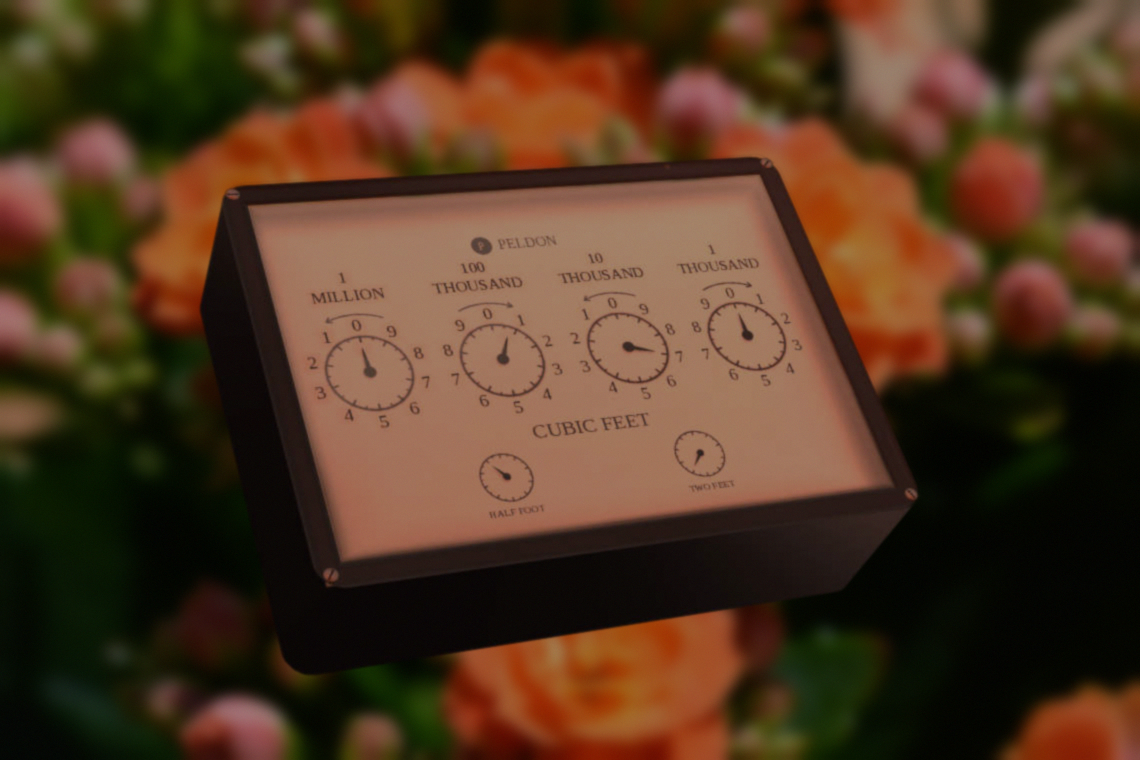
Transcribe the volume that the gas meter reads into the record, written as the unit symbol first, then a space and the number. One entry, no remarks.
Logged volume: ft³ 7000
